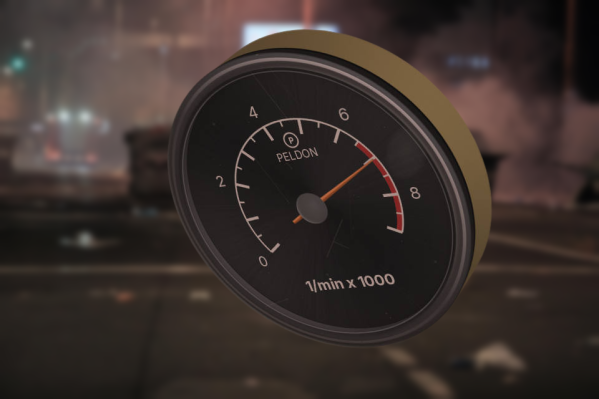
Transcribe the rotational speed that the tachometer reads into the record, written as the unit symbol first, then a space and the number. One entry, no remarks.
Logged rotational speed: rpm 7000
